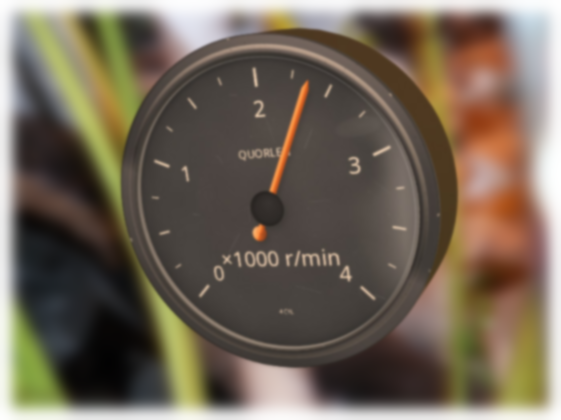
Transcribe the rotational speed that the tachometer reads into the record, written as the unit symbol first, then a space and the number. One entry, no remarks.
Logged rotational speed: rpm 2375
